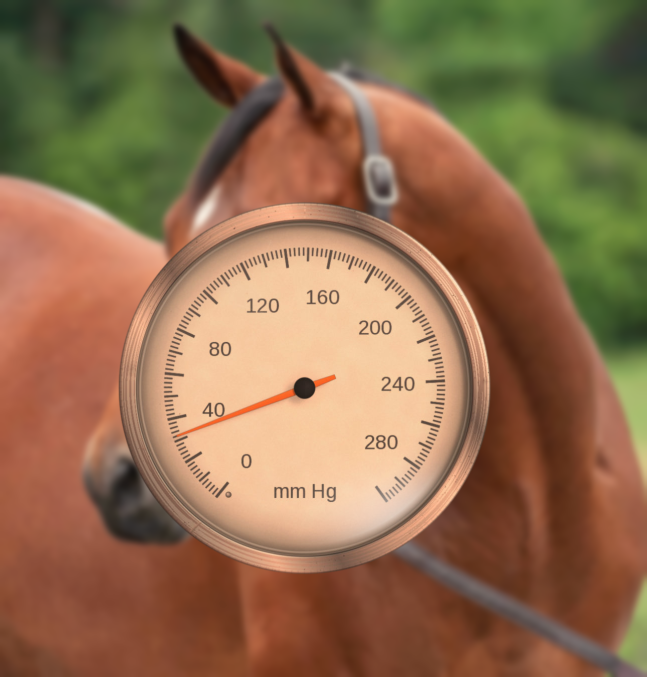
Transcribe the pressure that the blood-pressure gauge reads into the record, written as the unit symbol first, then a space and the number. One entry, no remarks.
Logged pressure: mmHg 32
